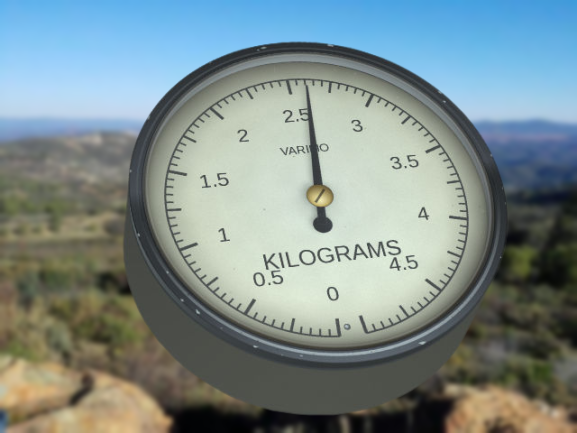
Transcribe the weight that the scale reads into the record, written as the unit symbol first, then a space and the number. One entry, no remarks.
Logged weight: kg 2.6
